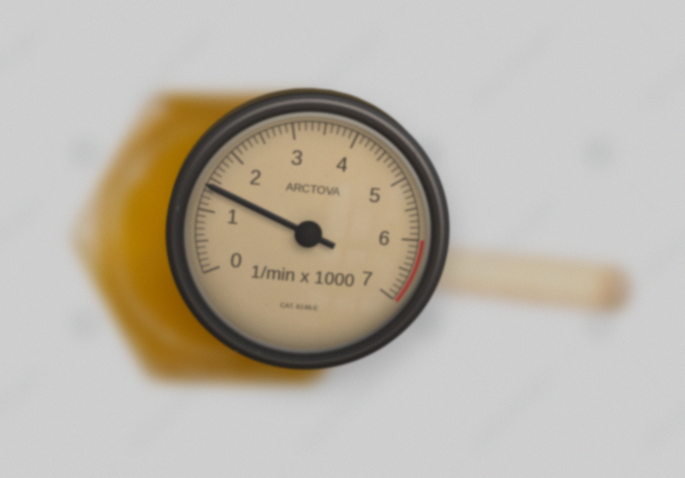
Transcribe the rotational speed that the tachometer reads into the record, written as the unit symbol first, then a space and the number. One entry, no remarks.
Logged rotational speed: rpm 1400
